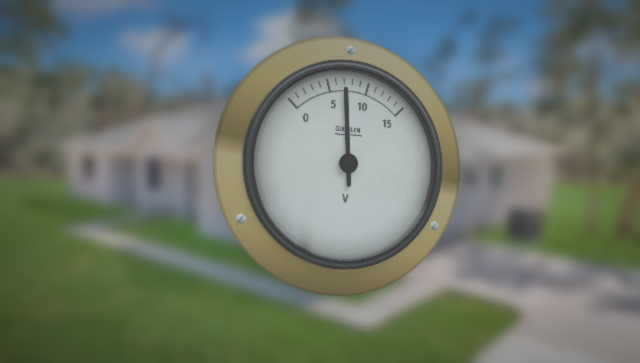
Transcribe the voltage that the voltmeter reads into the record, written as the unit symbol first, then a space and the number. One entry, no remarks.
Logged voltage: V 7
